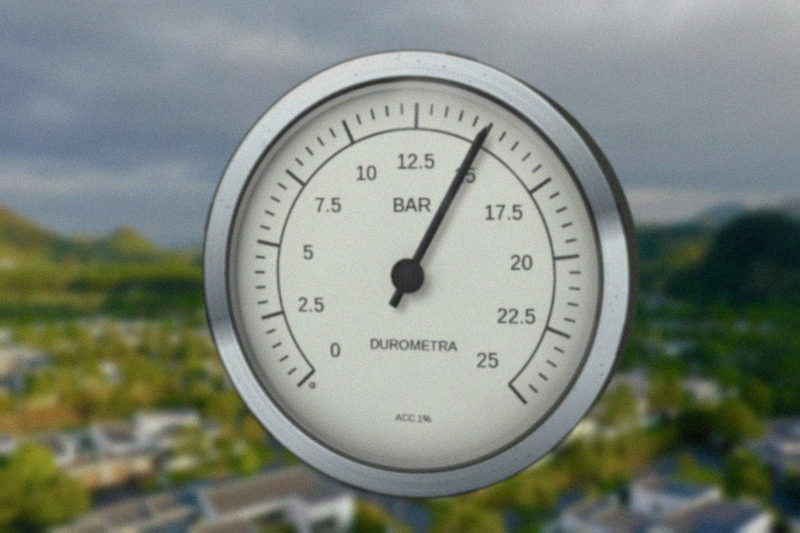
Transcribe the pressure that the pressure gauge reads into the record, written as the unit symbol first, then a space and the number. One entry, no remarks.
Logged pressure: bar 15
